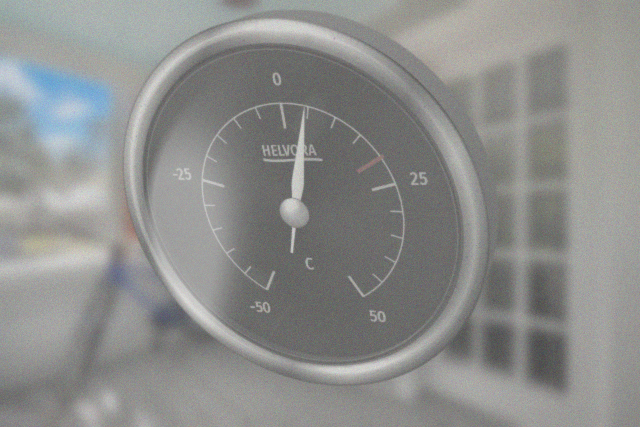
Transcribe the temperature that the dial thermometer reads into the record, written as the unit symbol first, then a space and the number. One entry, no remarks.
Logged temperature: °C 5
